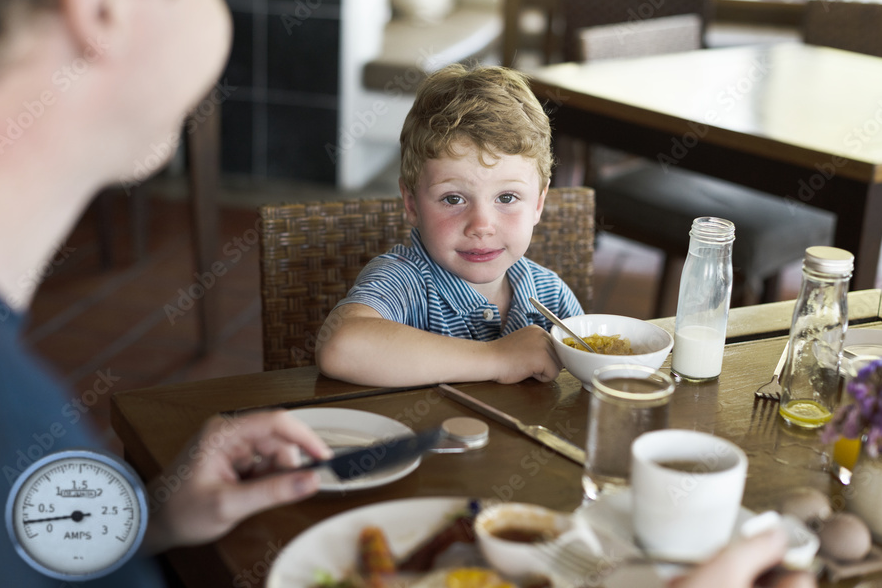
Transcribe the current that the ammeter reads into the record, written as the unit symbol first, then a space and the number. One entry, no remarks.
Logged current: A 0.25
